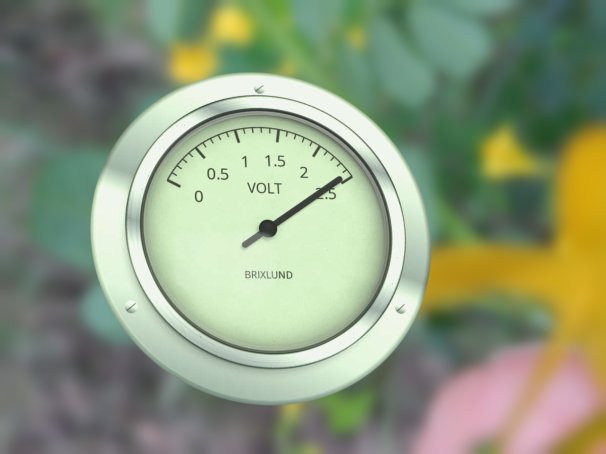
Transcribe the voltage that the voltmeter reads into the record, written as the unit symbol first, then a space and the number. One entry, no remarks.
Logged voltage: V 2.45
